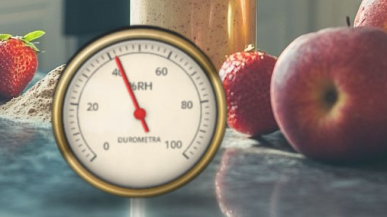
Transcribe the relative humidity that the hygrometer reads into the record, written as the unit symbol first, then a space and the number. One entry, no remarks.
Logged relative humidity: % 42
